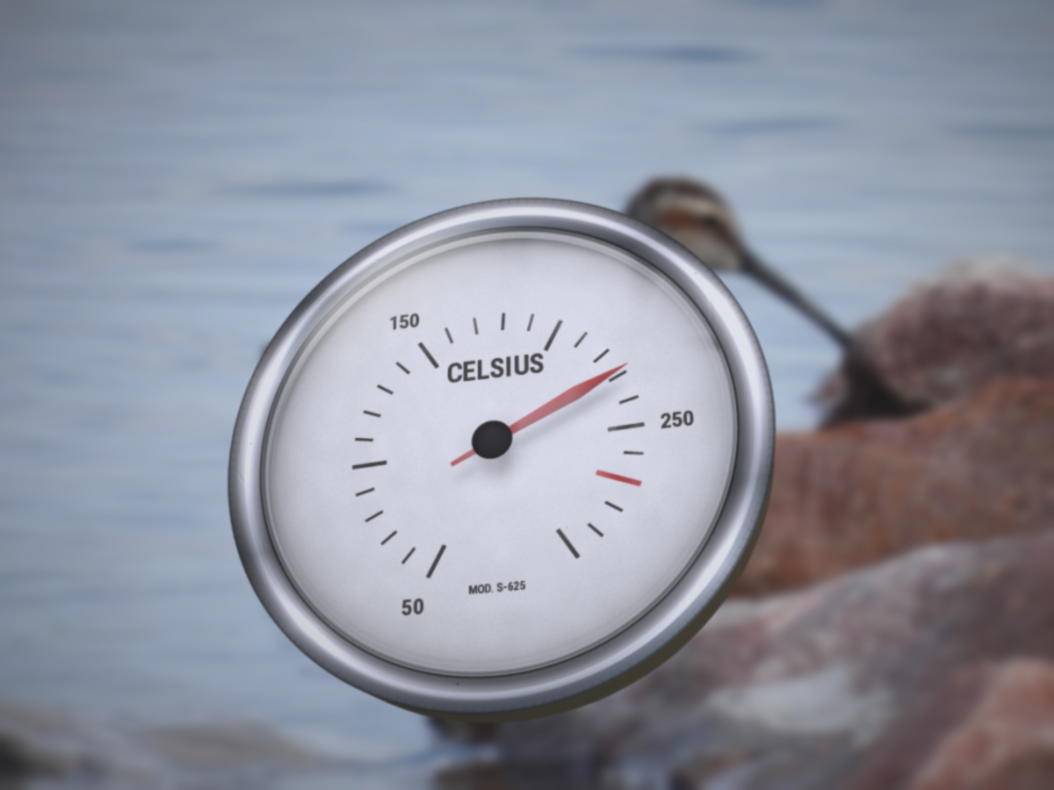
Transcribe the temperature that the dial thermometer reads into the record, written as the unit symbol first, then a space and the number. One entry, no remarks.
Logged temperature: °C 230
